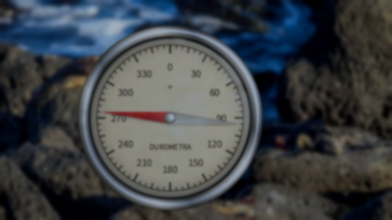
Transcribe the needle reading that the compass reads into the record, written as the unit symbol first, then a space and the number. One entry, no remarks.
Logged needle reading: ° 275
